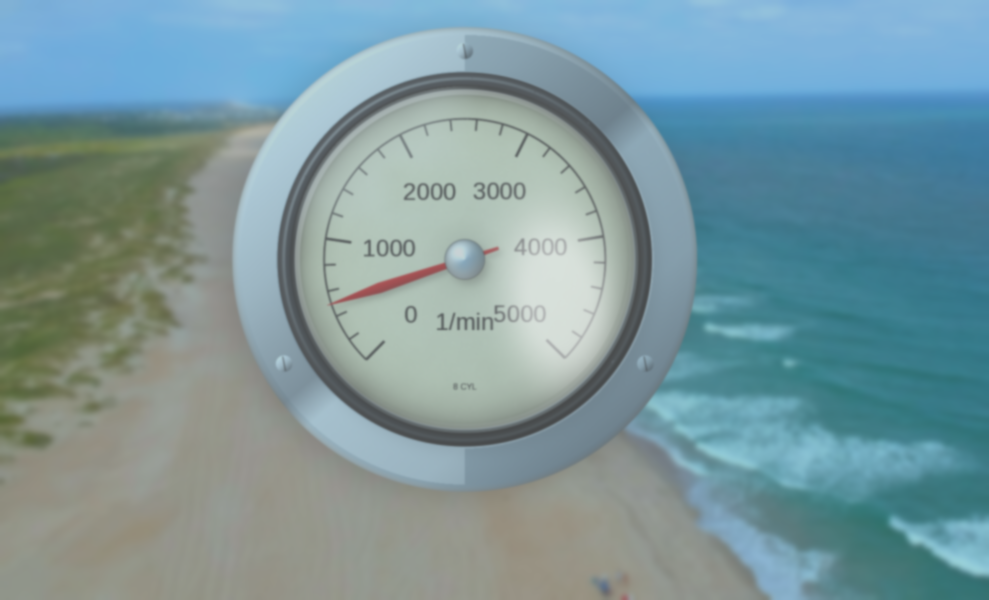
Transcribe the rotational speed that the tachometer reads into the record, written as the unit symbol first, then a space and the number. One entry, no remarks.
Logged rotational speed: rpm 500
